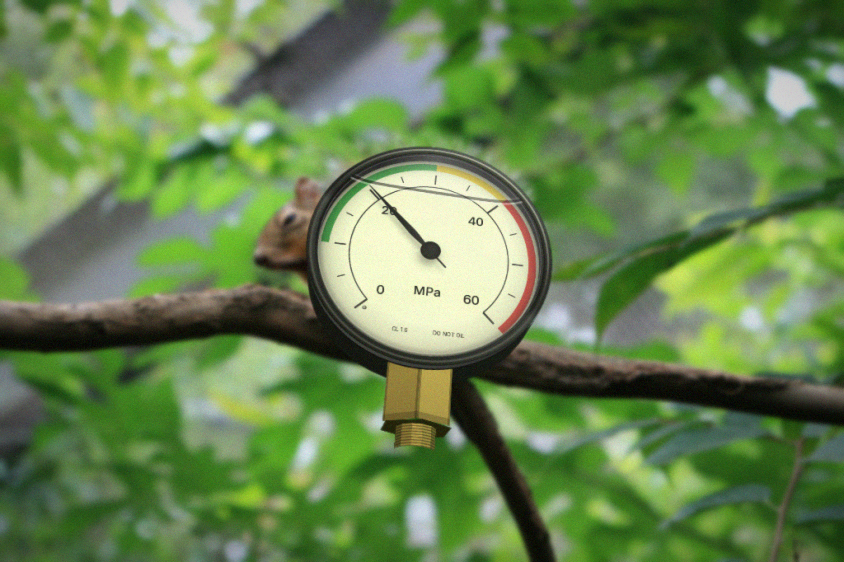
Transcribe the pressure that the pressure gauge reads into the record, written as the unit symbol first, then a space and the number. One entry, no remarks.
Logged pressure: MPa 20
